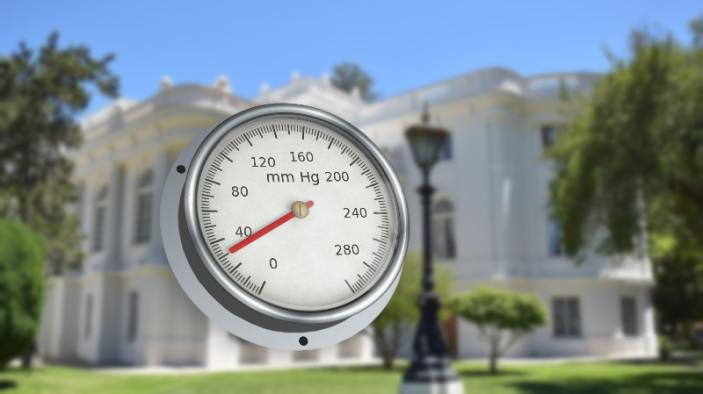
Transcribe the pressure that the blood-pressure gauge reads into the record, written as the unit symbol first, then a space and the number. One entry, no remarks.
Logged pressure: mmHg 30
